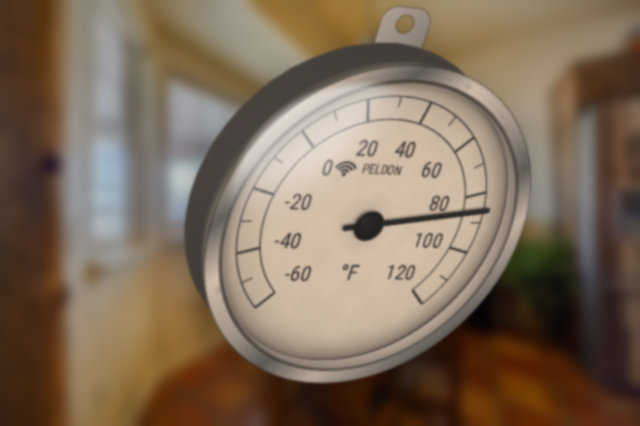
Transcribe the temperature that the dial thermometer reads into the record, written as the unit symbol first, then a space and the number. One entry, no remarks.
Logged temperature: °F 85
